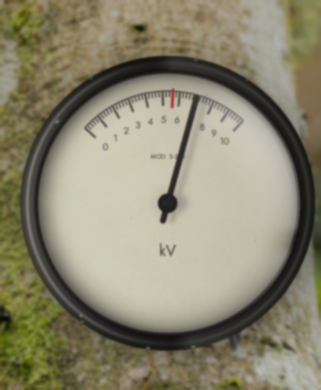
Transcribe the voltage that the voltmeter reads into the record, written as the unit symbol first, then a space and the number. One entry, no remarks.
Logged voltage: kV 7
